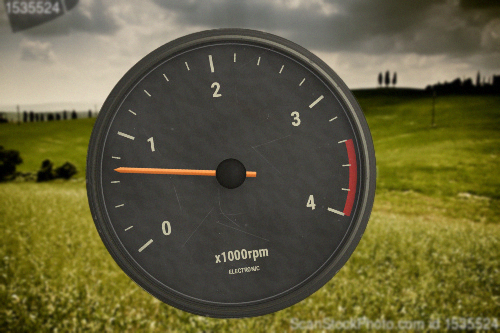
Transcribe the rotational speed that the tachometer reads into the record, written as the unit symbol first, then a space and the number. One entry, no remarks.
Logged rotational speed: rpm 700
